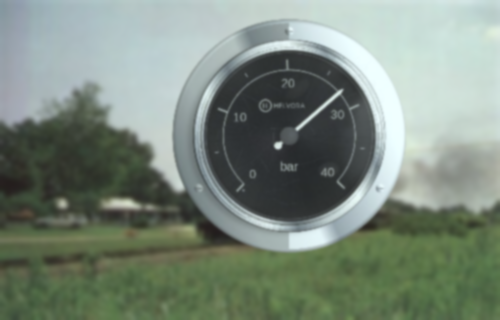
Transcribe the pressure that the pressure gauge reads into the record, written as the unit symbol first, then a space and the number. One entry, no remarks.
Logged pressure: bar 27.5
